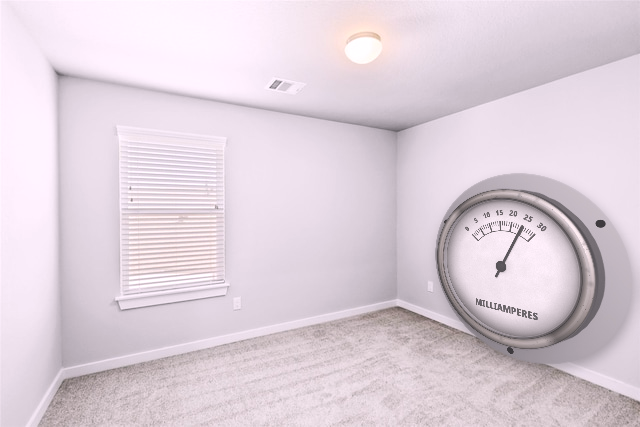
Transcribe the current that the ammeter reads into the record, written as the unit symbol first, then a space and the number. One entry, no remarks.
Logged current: mA 25
